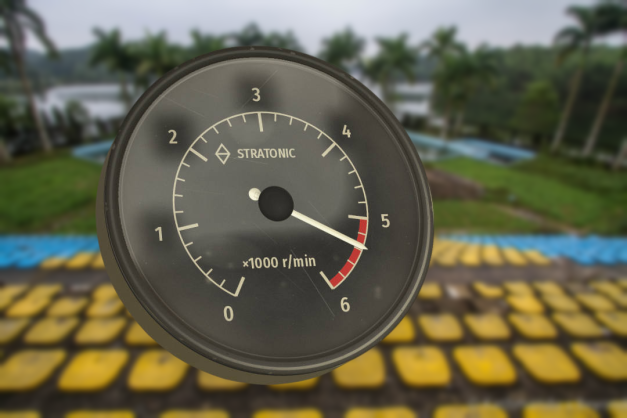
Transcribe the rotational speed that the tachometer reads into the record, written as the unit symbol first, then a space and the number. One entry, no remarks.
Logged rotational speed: rpm 5400
